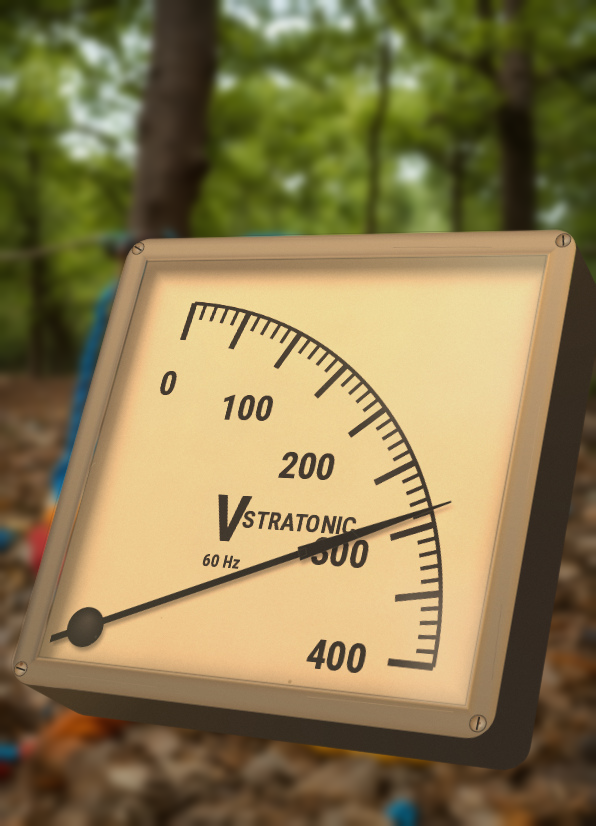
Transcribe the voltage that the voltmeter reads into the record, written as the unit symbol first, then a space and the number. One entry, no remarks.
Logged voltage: V 290
